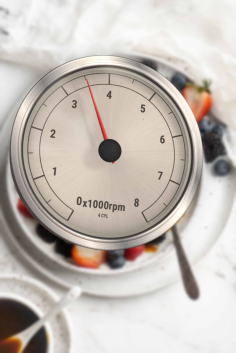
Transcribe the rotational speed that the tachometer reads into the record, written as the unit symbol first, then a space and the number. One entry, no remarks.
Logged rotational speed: rpm 3500
